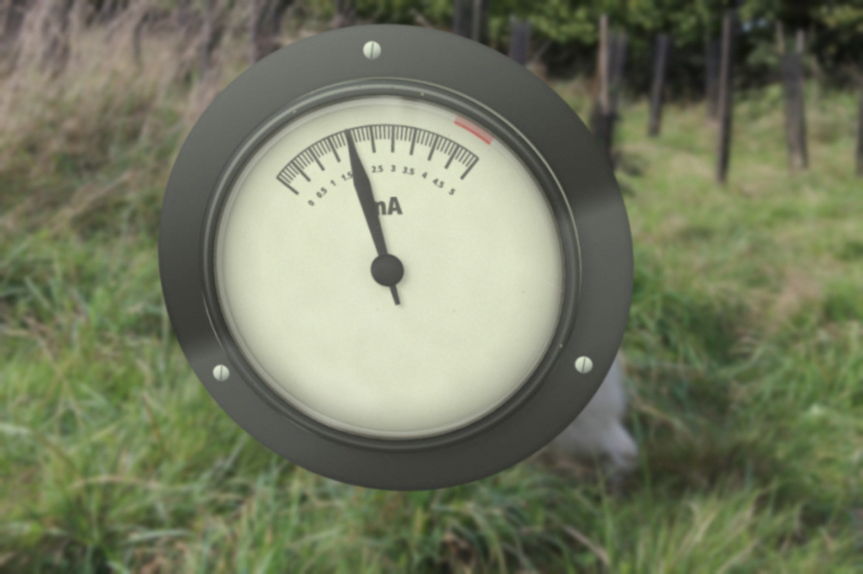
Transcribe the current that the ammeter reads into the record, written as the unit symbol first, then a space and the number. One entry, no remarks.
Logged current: mA 2
